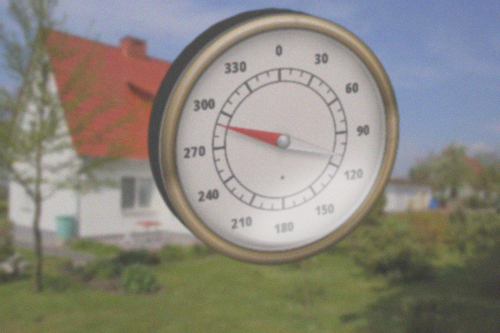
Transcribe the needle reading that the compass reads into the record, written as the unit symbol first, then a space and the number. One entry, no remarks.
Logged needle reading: ° 290
